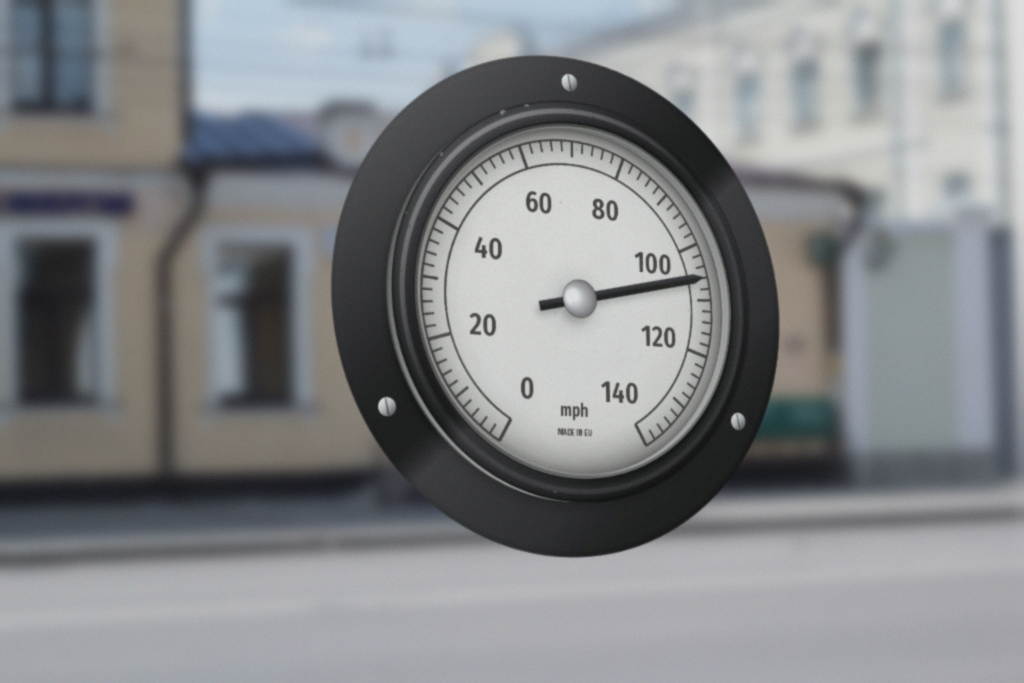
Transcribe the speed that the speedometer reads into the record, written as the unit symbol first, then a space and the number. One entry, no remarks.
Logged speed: mph 106
